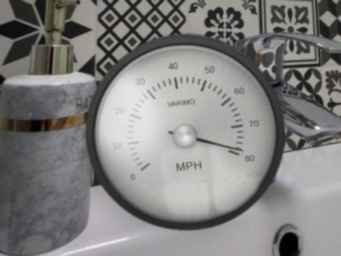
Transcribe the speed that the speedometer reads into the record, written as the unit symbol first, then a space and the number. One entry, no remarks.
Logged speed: mph 78
